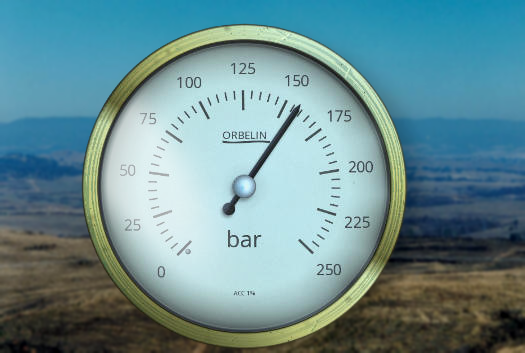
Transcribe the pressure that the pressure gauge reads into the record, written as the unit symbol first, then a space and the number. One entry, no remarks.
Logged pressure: bar 157.5
